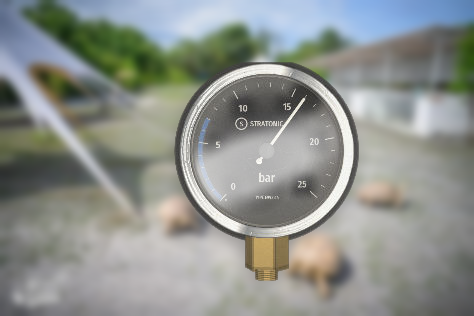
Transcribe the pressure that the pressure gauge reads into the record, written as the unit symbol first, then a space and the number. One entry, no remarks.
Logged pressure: bar 16
